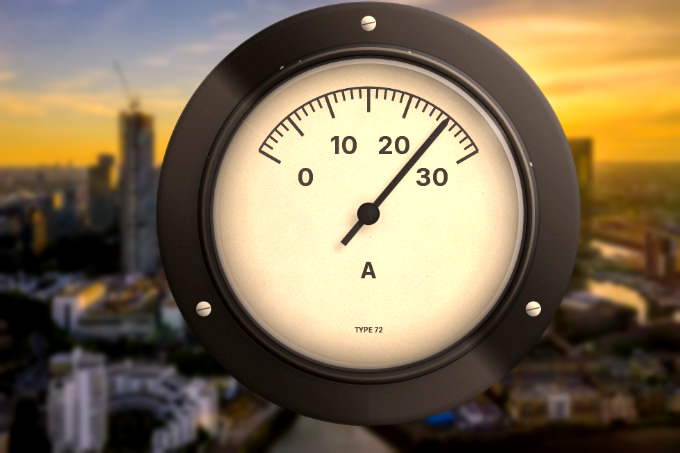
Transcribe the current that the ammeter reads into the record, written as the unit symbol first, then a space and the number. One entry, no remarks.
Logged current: A 25
